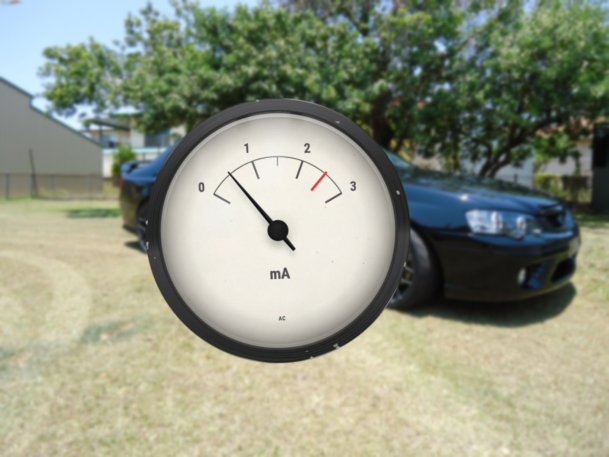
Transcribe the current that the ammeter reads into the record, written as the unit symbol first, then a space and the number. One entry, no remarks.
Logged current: mA 0.5
